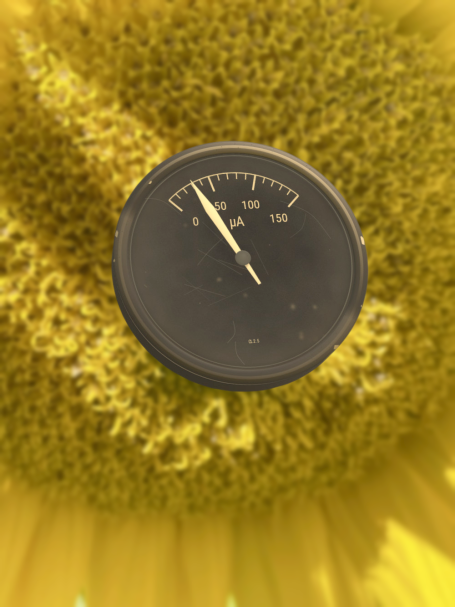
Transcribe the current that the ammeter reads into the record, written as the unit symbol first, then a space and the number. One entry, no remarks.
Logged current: µA 30
